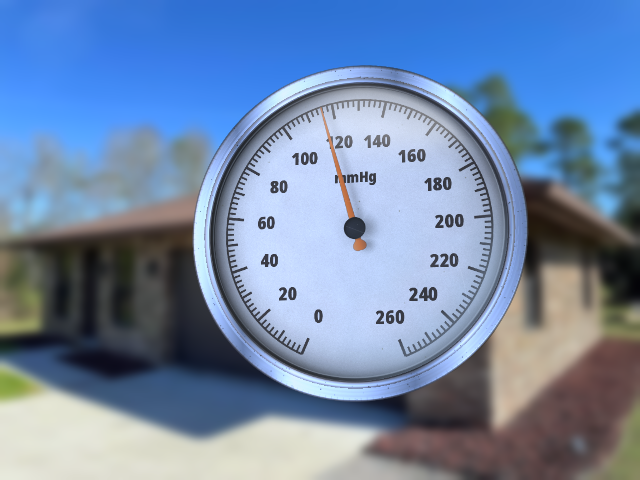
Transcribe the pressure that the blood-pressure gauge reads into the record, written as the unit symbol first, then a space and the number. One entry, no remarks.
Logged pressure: mmHg 116
